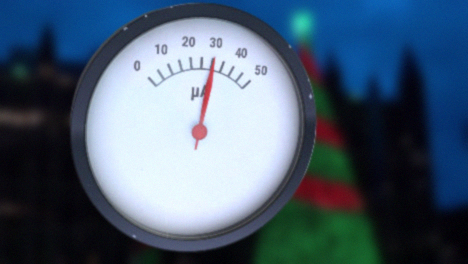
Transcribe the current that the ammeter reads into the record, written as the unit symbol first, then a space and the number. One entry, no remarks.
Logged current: µA 30
